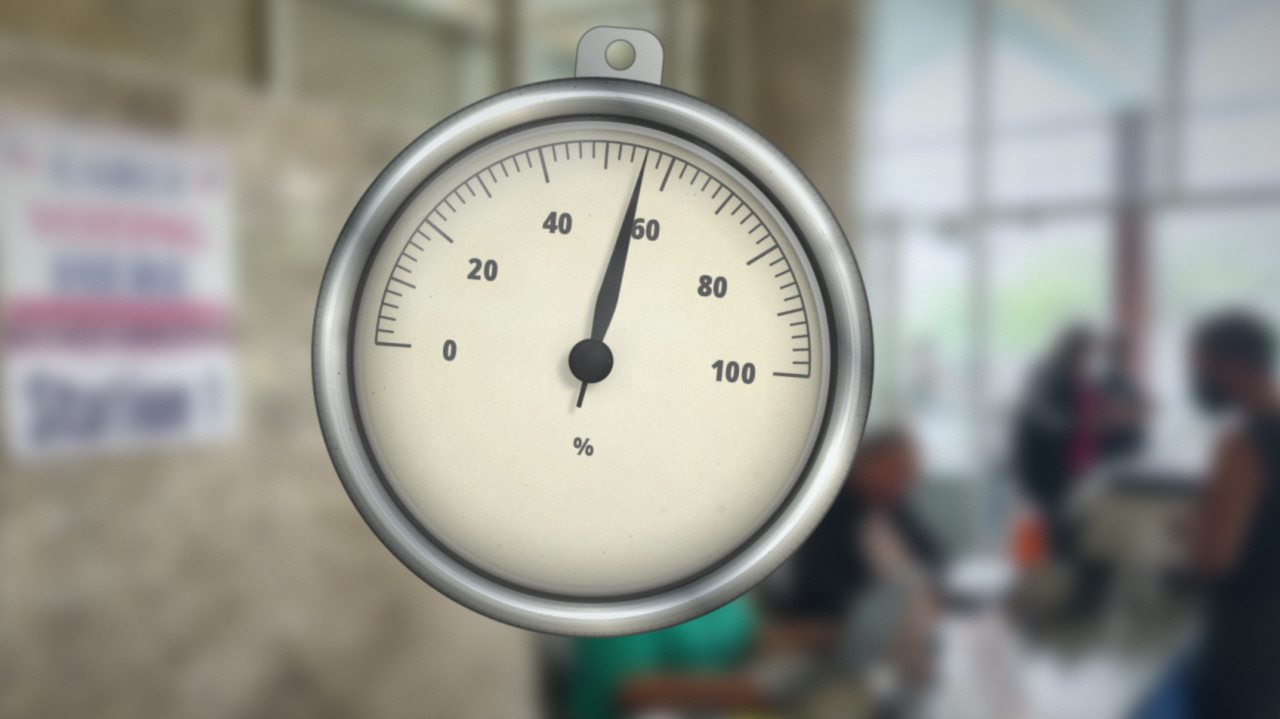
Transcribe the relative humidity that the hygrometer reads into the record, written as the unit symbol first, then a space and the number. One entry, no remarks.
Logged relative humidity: % 56
